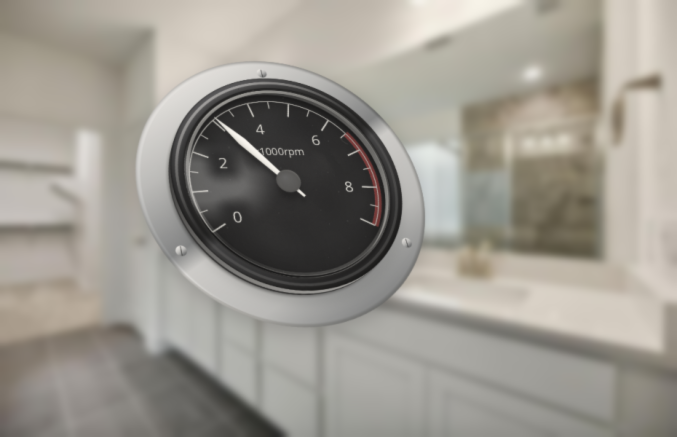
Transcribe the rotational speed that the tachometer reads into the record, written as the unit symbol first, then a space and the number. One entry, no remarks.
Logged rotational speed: rpm 3000
